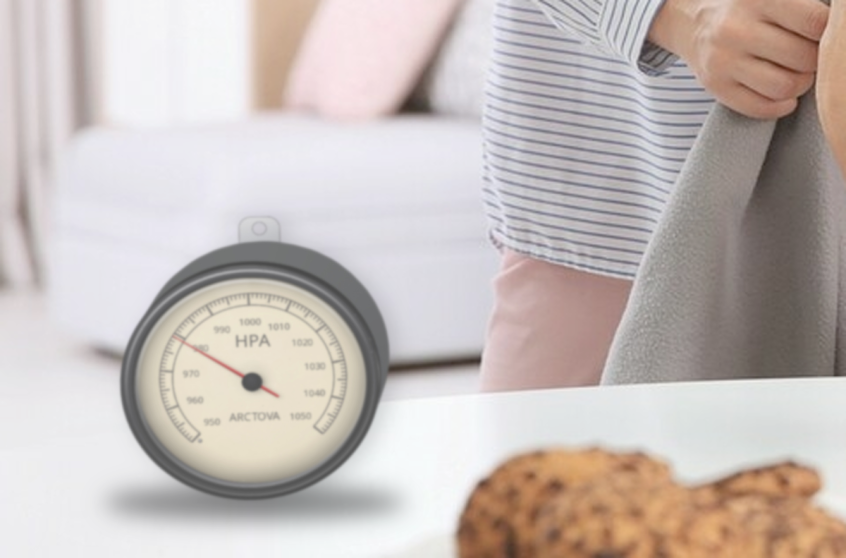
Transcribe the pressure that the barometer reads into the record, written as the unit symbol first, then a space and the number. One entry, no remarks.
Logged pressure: hPa 980
